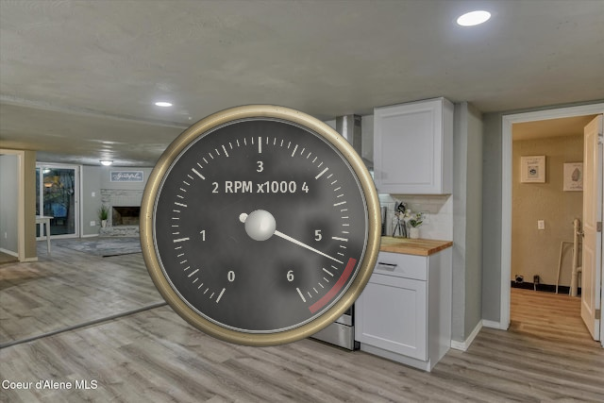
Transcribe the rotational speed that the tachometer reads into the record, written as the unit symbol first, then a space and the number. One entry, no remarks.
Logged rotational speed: rpm 5300
